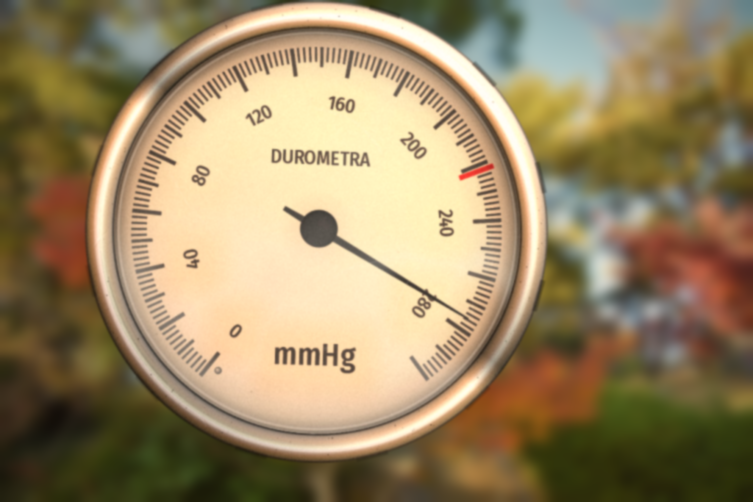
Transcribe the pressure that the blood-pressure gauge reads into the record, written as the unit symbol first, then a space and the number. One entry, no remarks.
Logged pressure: mmHg 276
